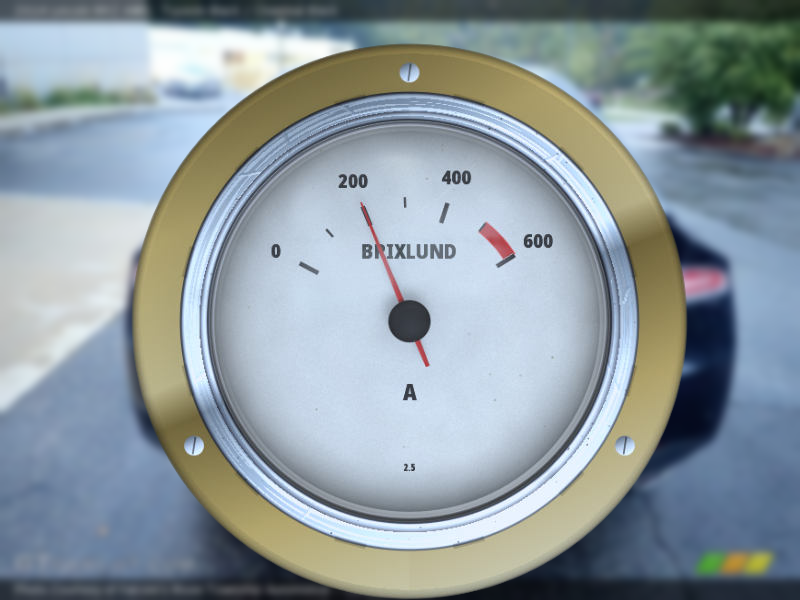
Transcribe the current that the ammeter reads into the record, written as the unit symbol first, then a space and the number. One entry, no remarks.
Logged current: A 200
